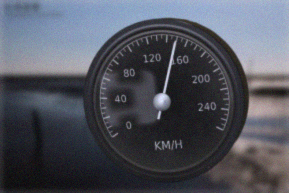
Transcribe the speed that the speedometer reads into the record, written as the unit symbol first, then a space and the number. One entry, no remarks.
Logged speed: km/h 150
